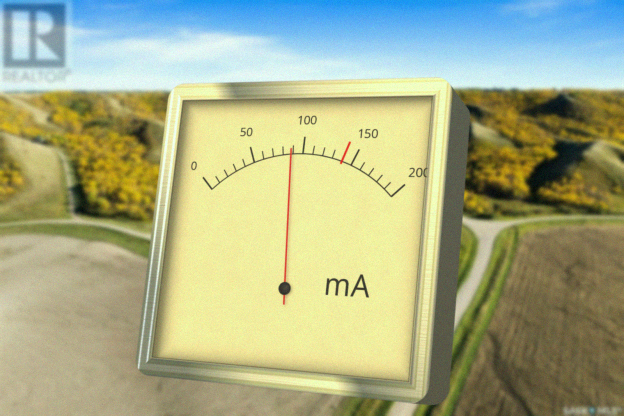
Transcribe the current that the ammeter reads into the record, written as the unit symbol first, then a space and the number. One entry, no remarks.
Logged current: mA 90
